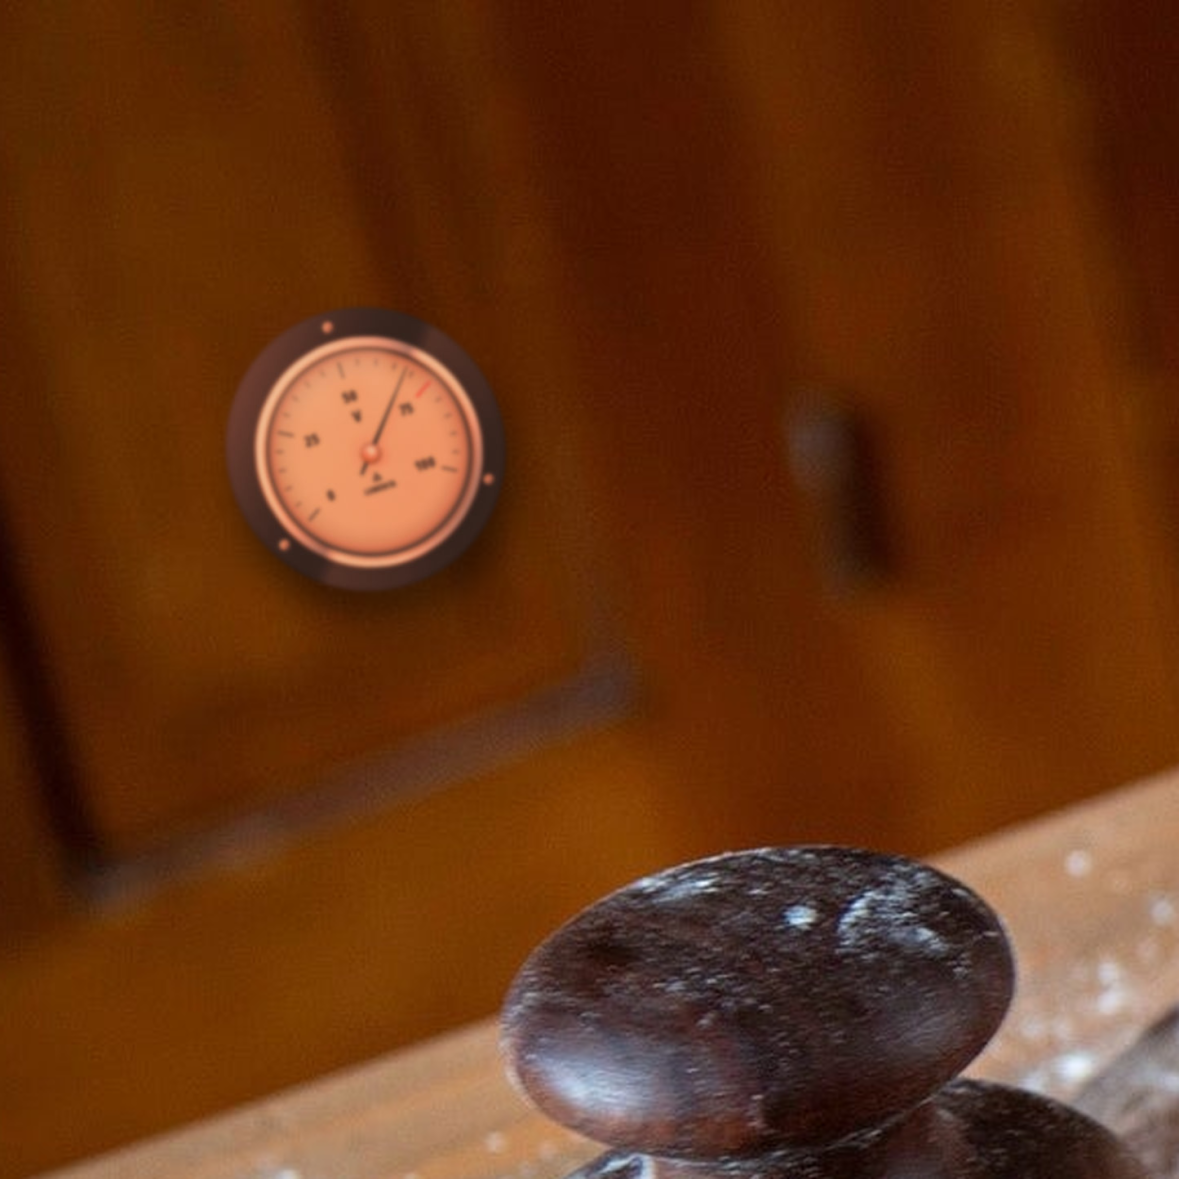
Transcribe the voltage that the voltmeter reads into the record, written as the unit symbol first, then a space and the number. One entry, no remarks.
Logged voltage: V 67.5
